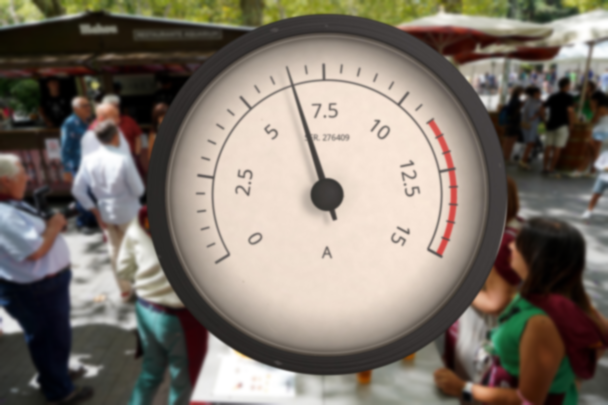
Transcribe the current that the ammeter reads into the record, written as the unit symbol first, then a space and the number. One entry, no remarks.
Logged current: A 6.5
